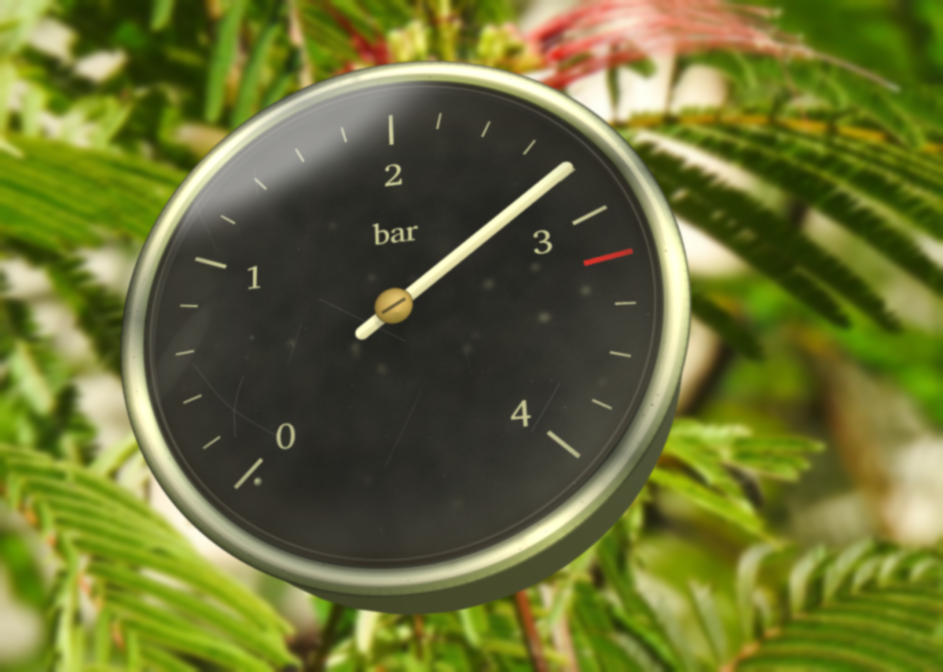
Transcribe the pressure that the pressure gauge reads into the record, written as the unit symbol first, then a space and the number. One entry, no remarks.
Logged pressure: bar 2.8
